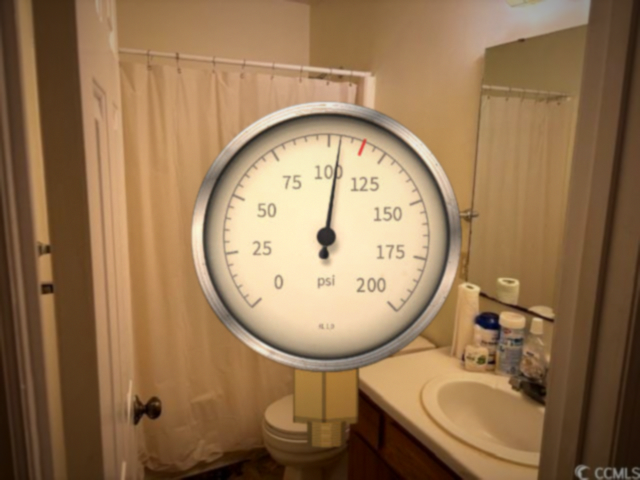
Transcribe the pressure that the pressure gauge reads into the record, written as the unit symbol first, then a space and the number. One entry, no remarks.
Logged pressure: psi 105
